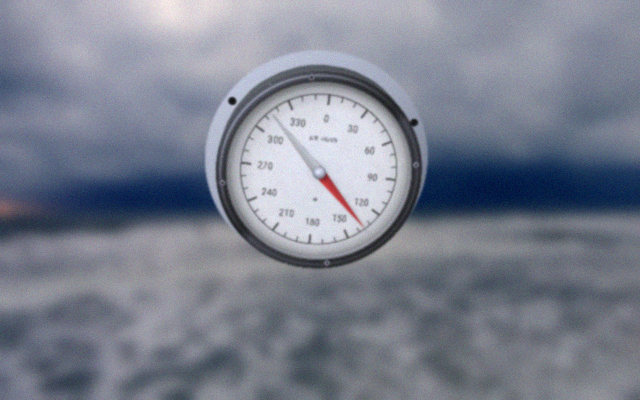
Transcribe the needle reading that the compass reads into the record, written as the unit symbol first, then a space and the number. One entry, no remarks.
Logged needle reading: ° 135
